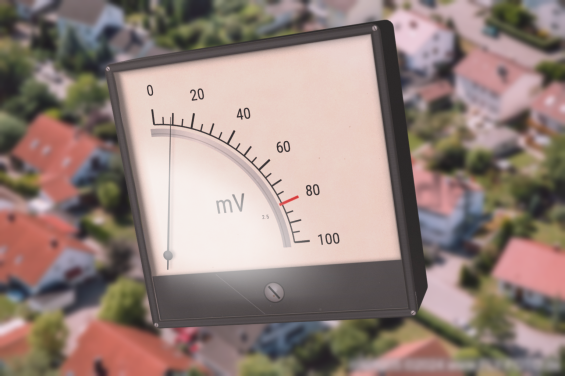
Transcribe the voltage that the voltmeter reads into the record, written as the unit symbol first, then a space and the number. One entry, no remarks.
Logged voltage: mV 10
